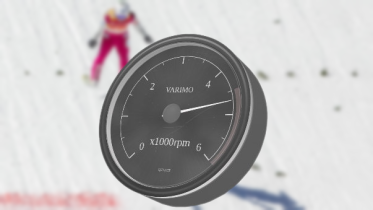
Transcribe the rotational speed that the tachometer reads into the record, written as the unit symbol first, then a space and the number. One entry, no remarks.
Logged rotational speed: rpm 4750
